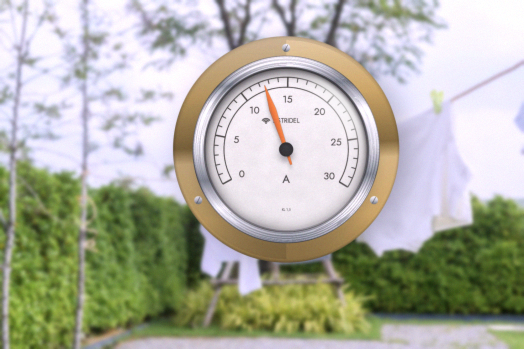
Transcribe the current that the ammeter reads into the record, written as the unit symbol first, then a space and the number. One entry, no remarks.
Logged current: A 12.5
